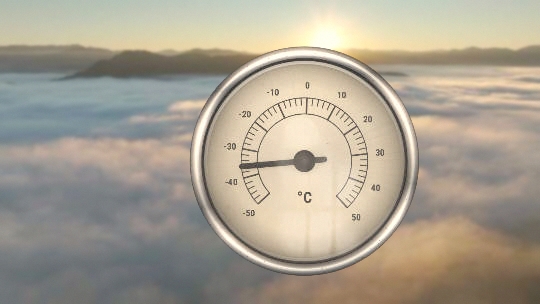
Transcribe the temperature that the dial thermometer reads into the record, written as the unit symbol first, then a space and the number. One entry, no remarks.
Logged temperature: °C -36
